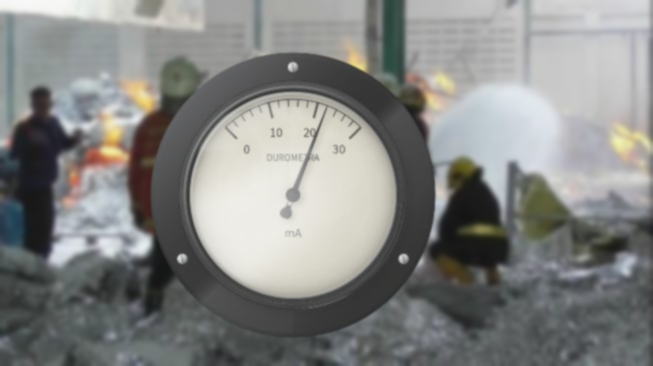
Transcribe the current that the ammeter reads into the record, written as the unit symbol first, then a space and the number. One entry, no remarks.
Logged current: mA 22
